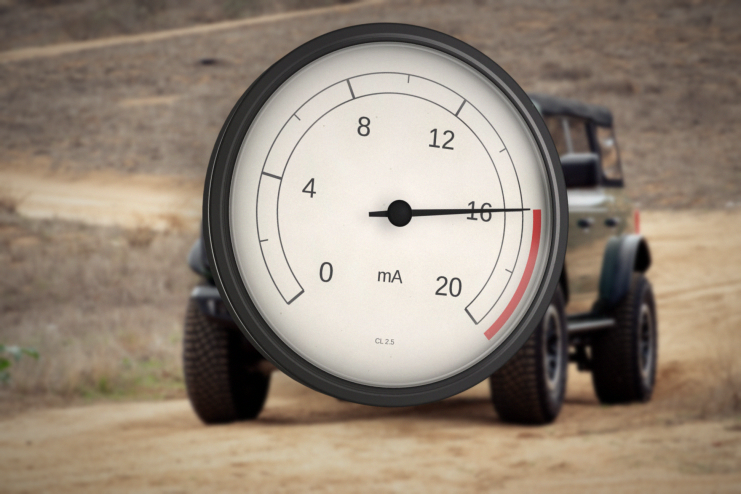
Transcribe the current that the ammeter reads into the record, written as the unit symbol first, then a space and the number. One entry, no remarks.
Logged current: mA 16
